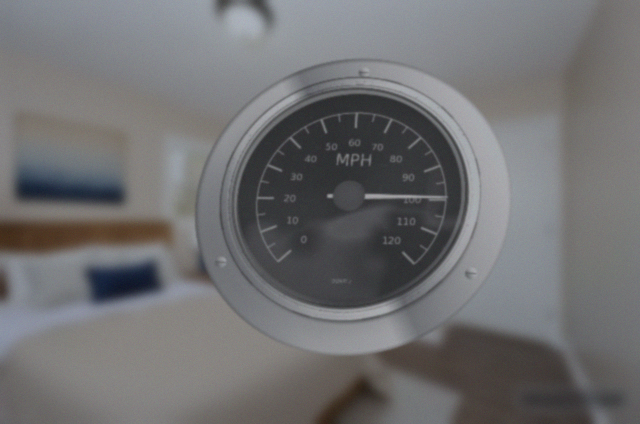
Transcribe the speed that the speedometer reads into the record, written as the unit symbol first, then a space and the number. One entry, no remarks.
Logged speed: mph 100
